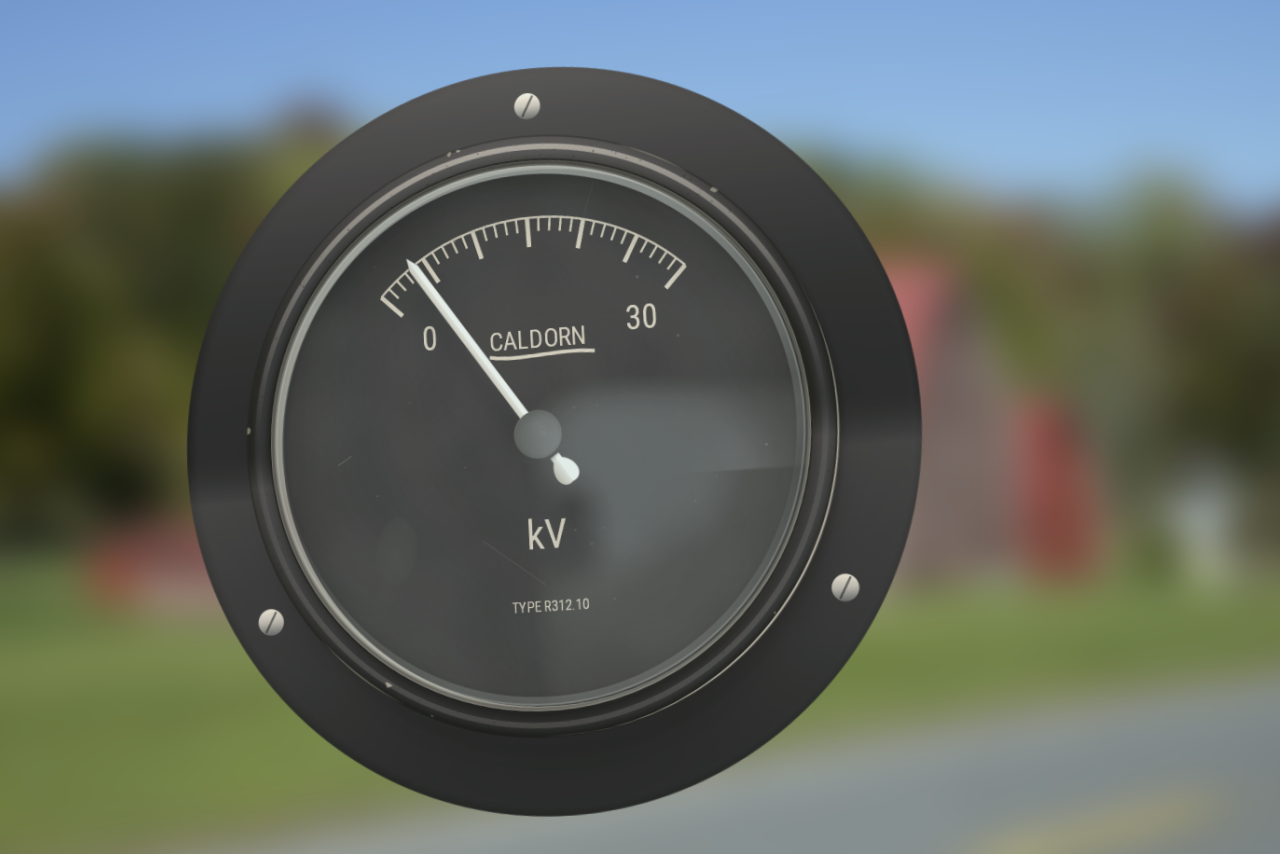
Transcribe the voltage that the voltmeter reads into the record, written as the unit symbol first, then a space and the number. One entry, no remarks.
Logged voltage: kV 4
